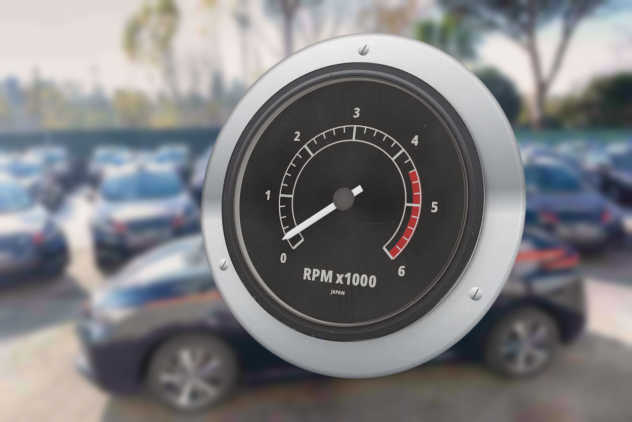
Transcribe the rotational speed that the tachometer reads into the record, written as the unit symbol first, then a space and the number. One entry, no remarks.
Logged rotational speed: rpm 200
